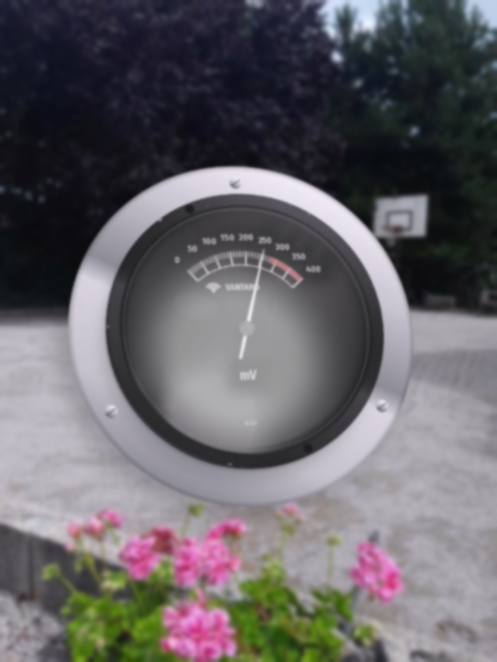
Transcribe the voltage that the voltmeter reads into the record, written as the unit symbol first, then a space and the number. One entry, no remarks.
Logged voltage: mV 250
